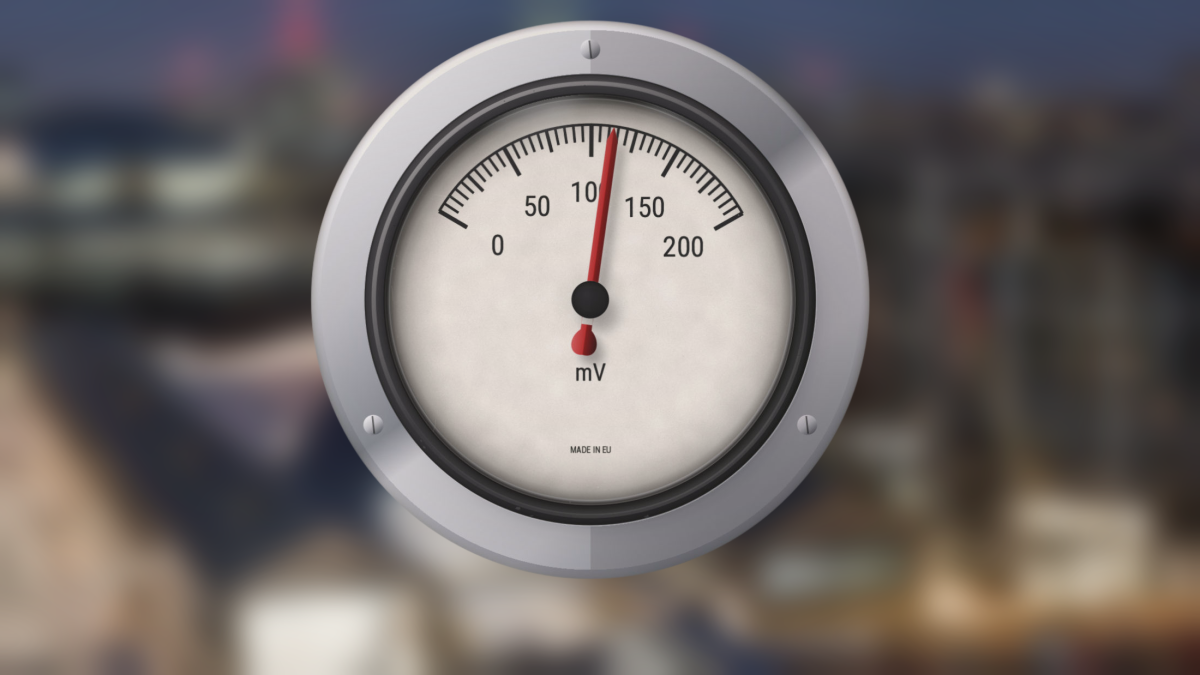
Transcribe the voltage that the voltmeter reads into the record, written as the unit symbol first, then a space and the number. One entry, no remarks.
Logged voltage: mV 112.5
